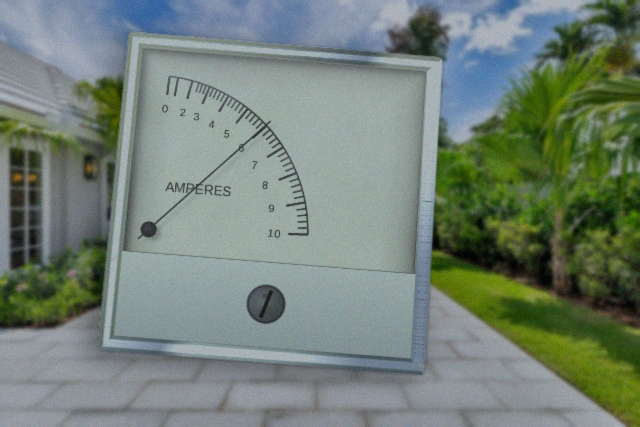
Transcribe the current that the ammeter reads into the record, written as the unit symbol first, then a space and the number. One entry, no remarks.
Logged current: A 6
